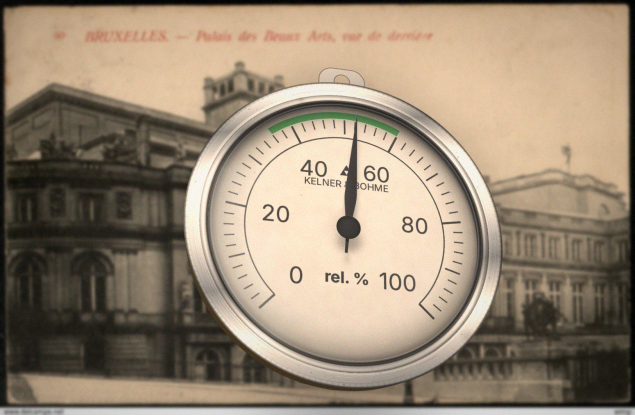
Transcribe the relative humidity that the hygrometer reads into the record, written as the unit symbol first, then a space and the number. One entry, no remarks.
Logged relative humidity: % 52
